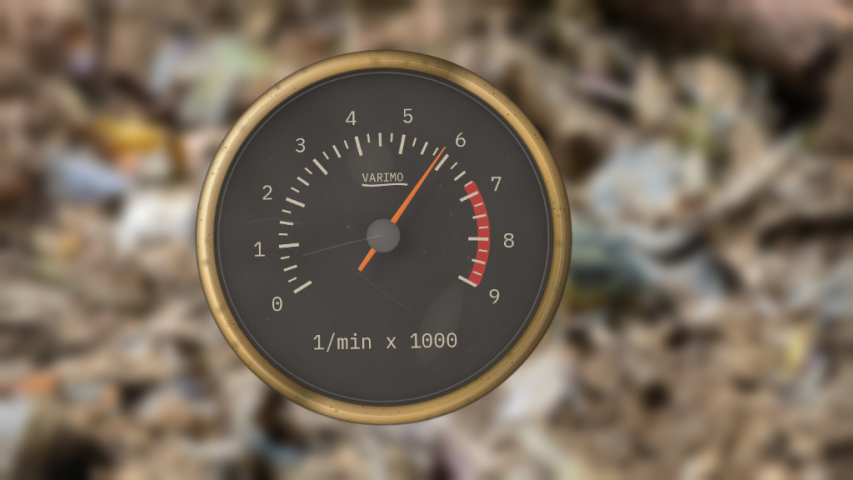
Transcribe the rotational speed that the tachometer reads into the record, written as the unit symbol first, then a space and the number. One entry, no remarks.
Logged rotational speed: rpm 5875
